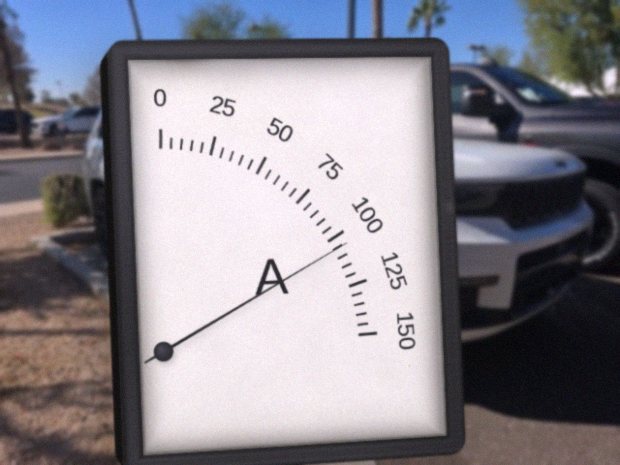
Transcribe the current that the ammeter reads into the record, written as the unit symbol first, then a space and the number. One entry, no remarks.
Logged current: A 105
